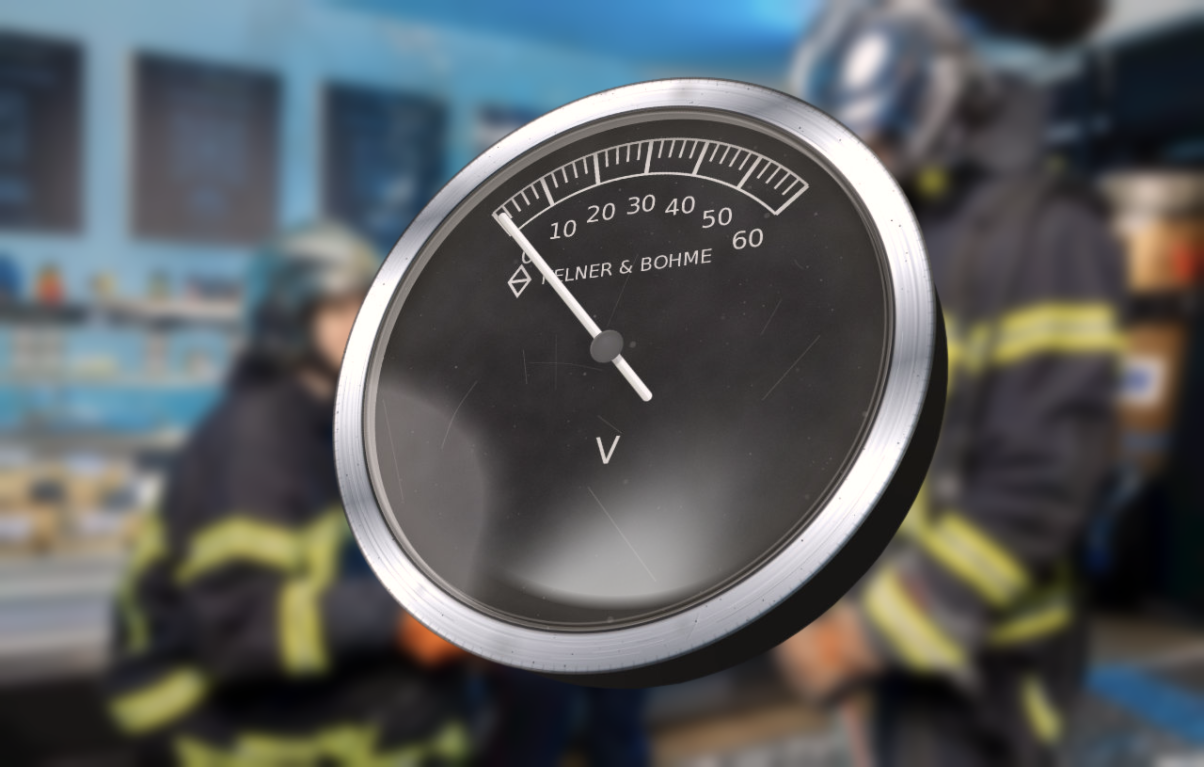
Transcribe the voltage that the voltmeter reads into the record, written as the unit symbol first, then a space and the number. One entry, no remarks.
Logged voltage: V 1
